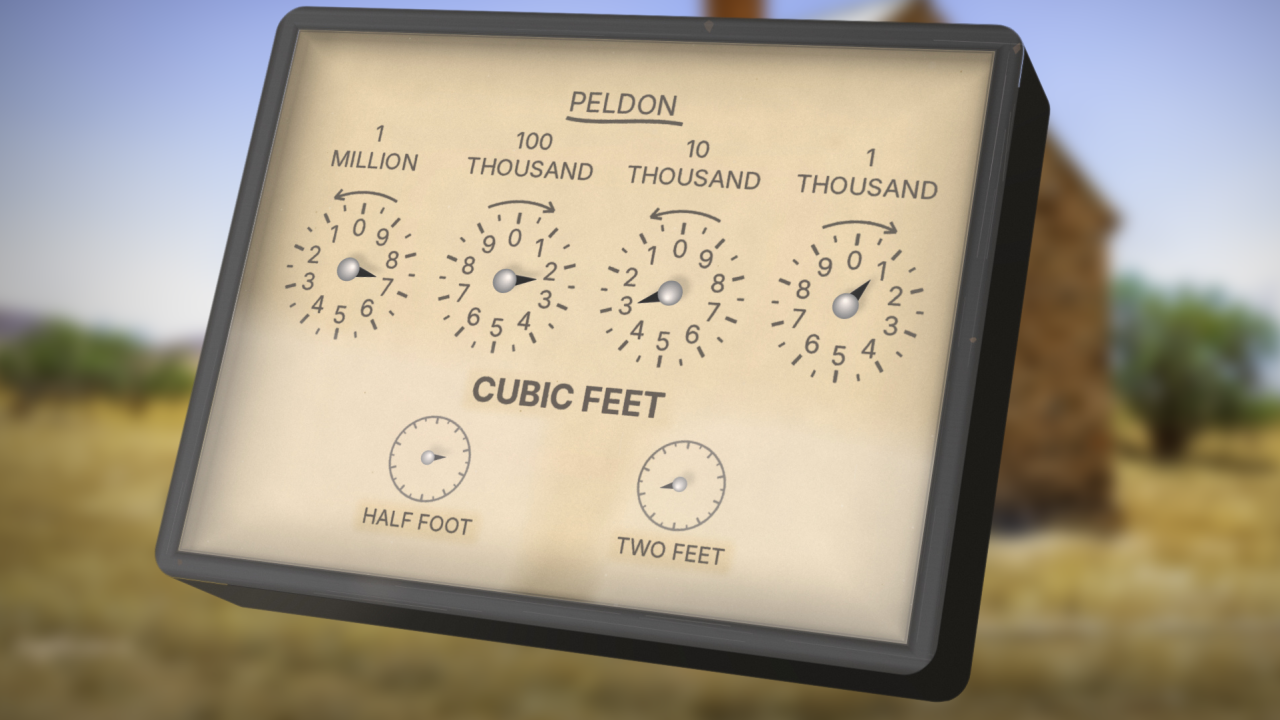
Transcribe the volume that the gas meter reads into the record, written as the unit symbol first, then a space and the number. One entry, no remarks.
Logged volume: ft³ 723100
